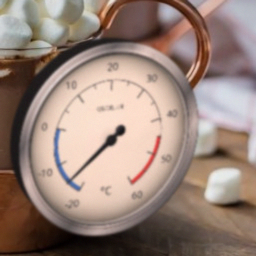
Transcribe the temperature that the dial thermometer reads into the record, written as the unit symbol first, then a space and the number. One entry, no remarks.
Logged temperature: °C -15
